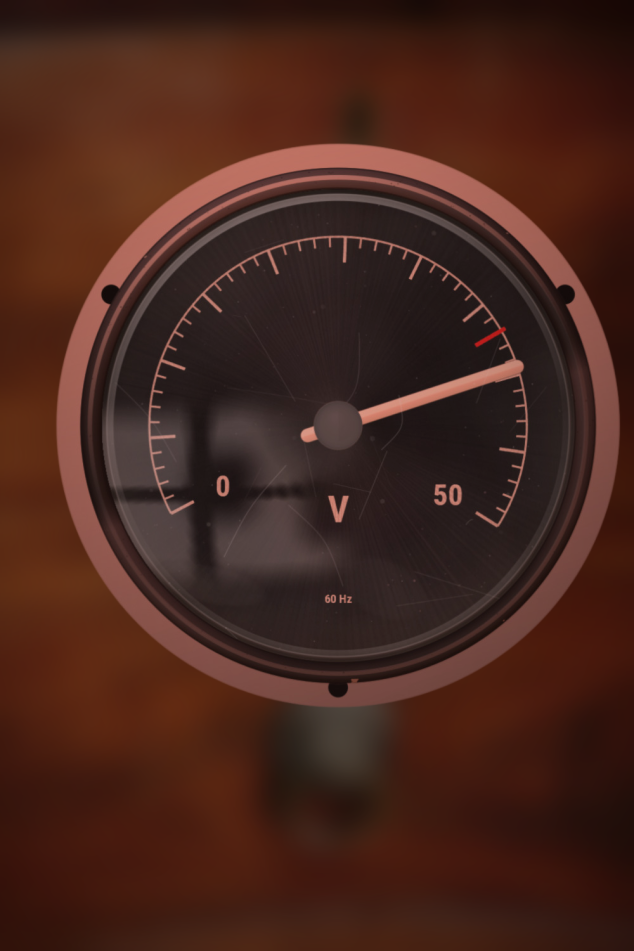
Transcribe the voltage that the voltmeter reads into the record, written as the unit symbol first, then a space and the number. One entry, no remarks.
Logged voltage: V 39.5
